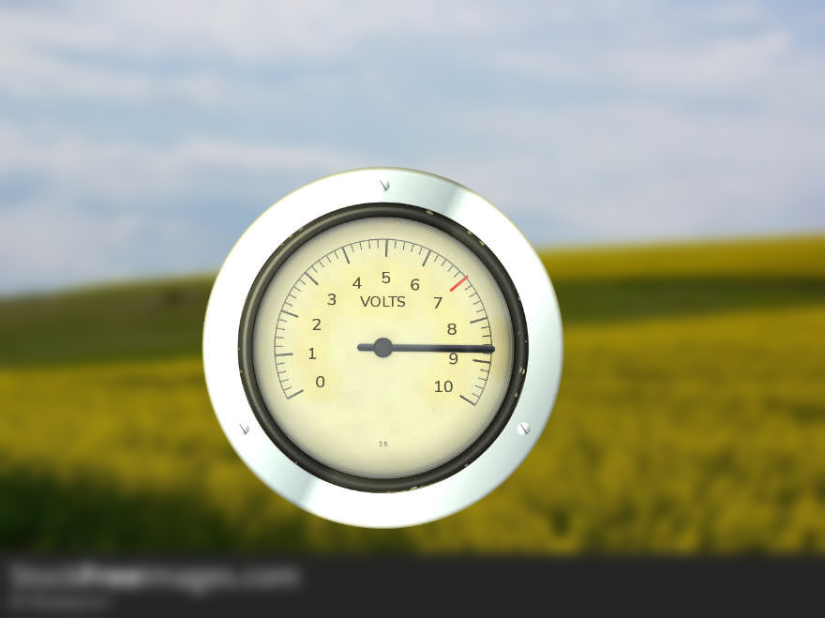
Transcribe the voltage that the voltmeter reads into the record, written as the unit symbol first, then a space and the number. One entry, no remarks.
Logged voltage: V 8.7
